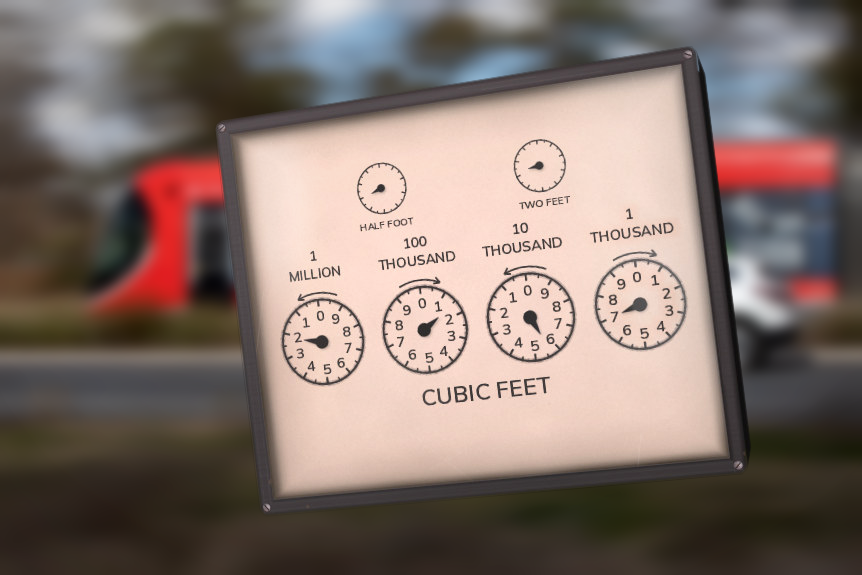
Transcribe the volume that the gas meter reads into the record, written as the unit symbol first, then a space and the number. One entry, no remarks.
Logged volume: ft³ 215700
